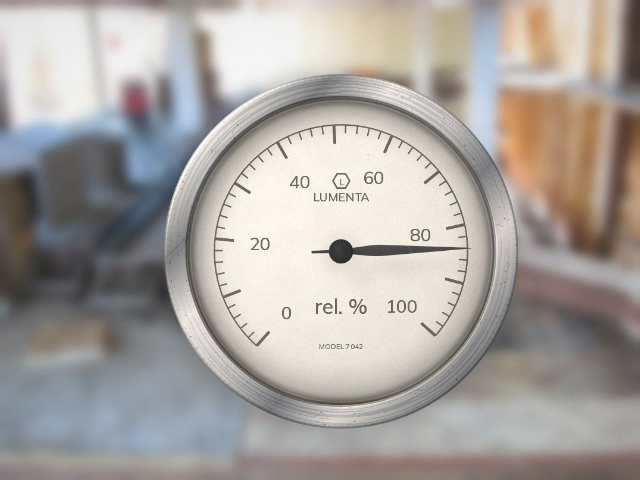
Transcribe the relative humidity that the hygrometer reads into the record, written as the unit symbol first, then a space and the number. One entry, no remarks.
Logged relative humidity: % 84
